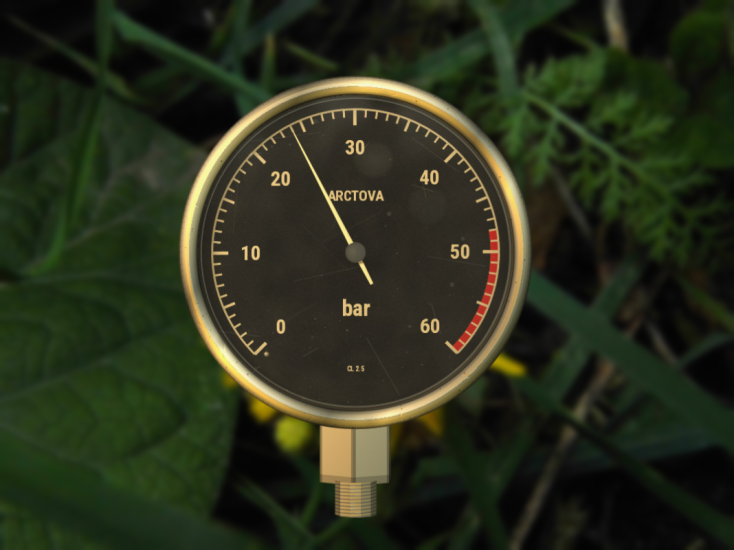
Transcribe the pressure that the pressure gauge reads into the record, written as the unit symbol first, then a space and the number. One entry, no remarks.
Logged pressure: bar 24
